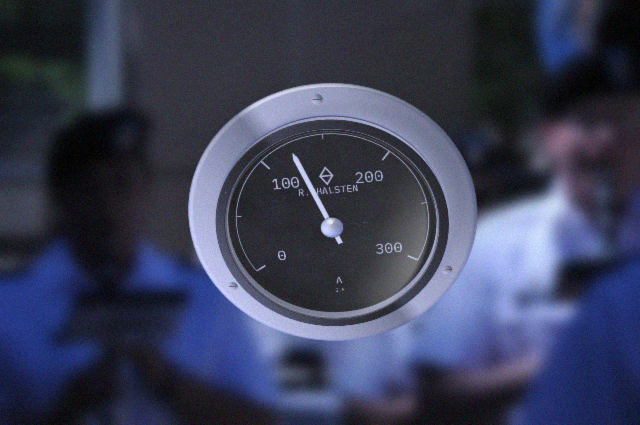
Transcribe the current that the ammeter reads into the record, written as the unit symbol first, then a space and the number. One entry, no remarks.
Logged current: A 125
